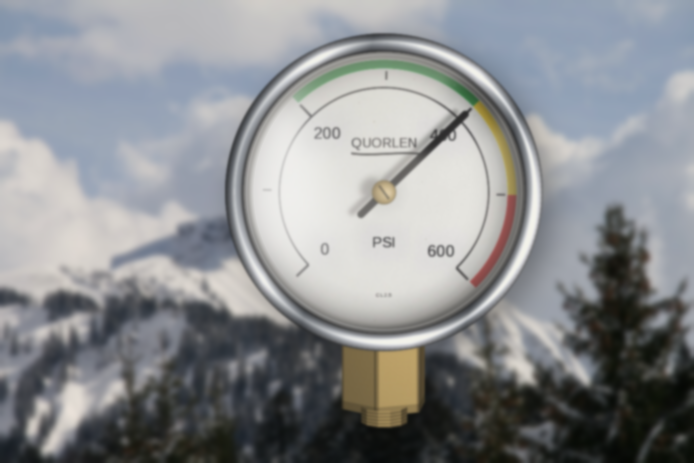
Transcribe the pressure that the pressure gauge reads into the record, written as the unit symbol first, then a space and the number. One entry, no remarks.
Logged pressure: psi 400
